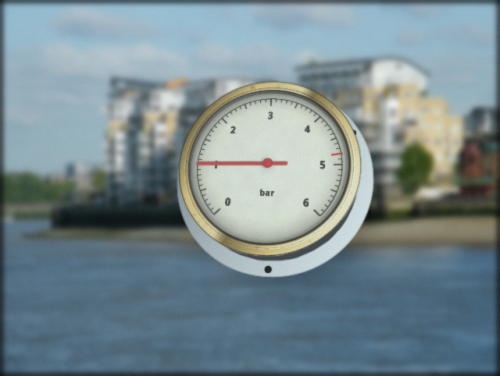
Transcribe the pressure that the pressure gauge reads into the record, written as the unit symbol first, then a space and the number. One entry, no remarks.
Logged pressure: bar 1
